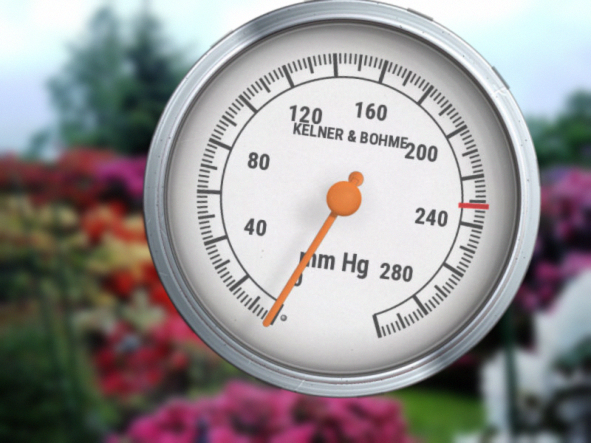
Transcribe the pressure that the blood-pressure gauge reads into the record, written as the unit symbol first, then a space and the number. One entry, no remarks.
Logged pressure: mmHg 2
